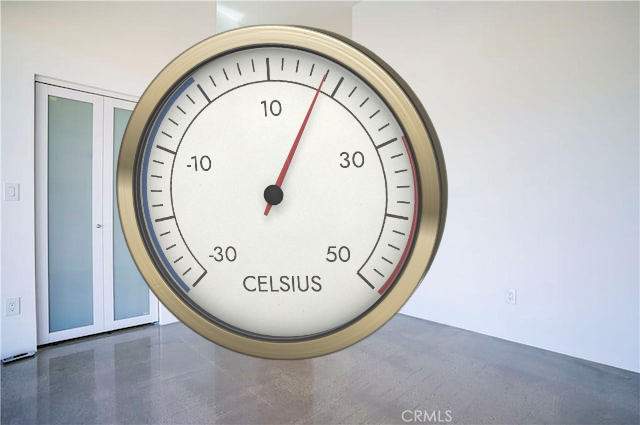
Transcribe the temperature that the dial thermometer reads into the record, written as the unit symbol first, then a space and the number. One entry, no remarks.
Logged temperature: °C 18
